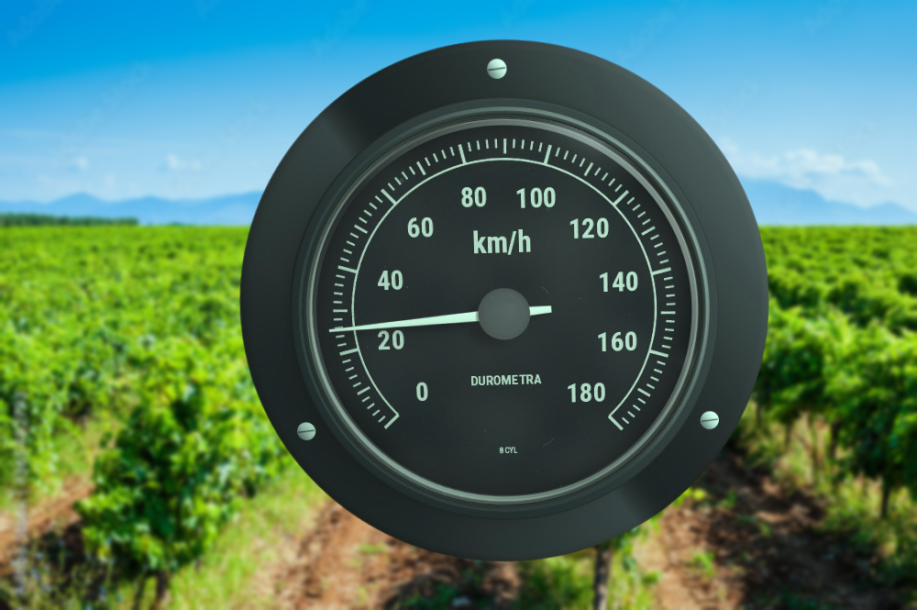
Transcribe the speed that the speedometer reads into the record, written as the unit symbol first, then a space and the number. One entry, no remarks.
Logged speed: km/h 26
